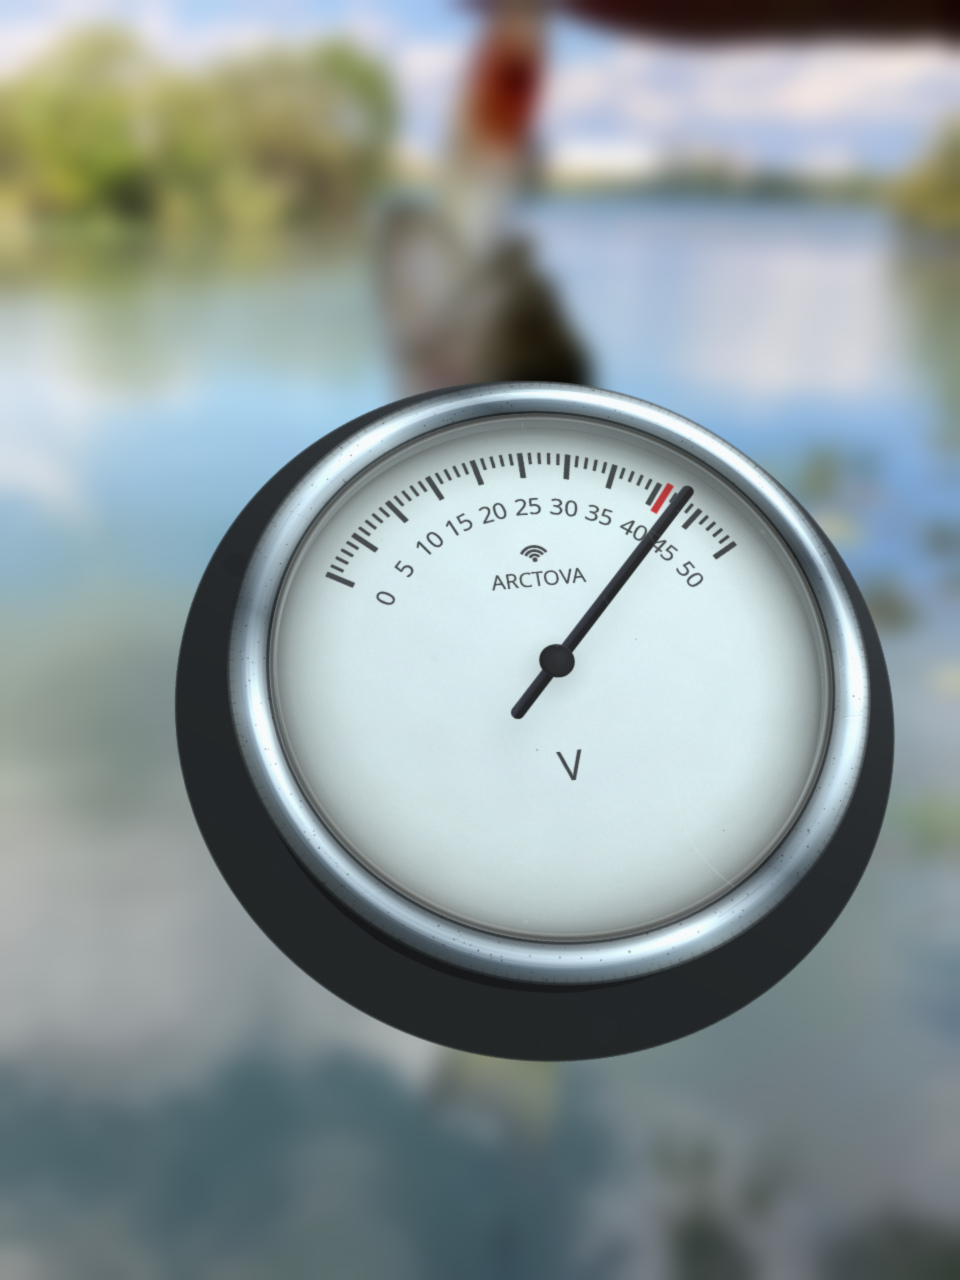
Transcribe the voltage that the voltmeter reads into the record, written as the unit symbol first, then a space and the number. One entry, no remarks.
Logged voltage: V 43
